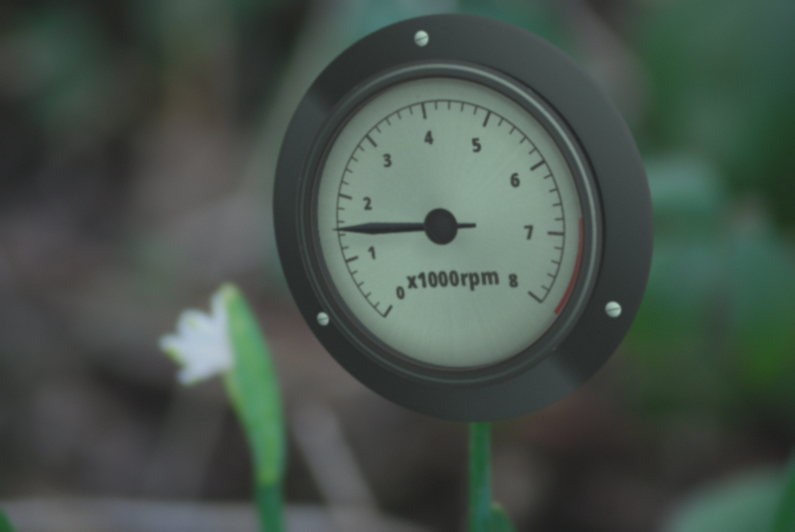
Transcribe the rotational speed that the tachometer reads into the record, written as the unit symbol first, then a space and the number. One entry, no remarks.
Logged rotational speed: rpm 1500
